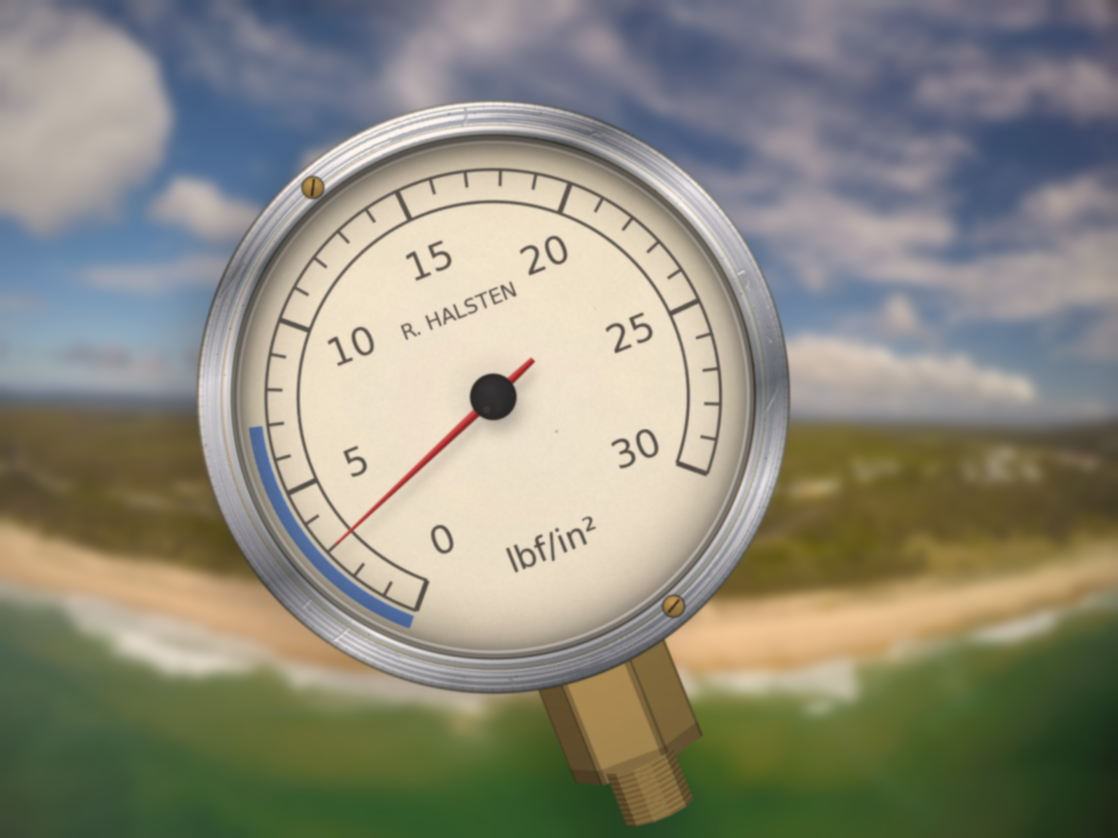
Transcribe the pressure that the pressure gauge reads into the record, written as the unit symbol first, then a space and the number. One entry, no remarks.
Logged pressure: psi 3
